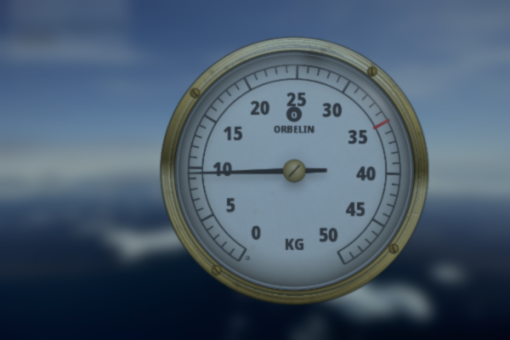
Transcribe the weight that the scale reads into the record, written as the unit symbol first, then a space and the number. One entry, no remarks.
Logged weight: kg 9.5
